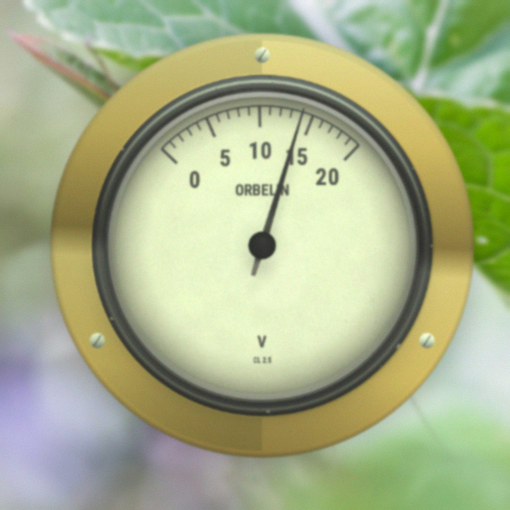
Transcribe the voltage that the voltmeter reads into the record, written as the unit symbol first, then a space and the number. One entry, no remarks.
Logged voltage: V 14
